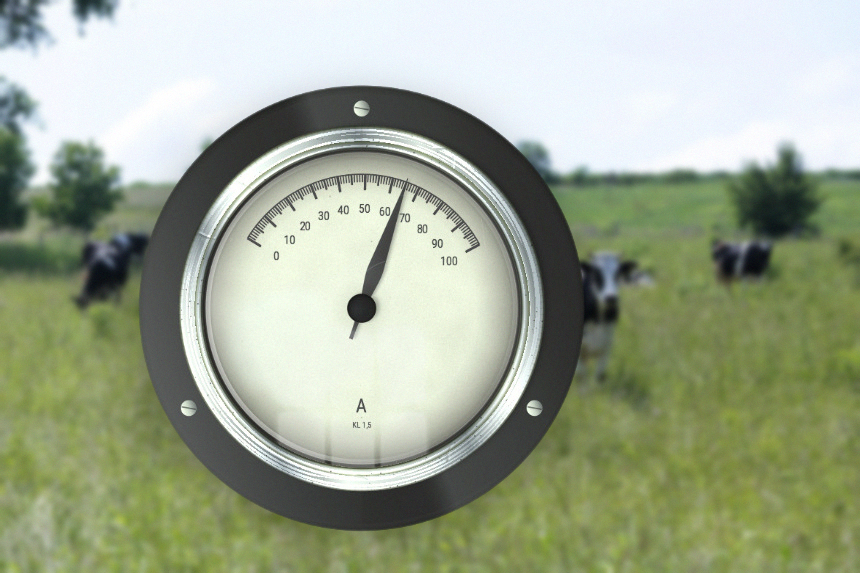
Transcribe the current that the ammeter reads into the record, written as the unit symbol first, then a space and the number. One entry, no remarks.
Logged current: A 65
